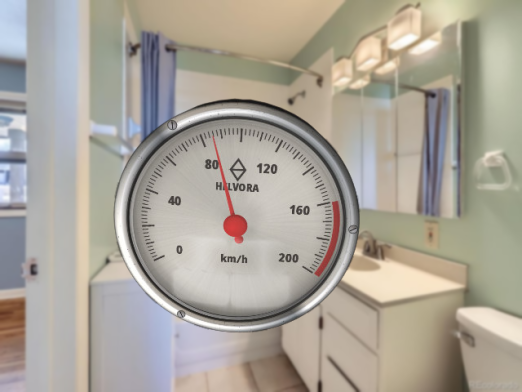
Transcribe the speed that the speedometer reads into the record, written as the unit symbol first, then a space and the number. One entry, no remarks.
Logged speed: km/h 86
